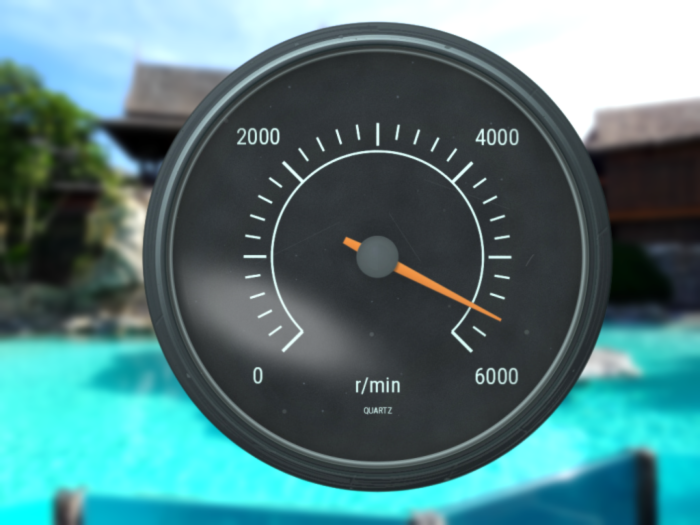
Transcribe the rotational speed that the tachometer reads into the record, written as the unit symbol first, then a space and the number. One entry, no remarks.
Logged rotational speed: rpm 5600
